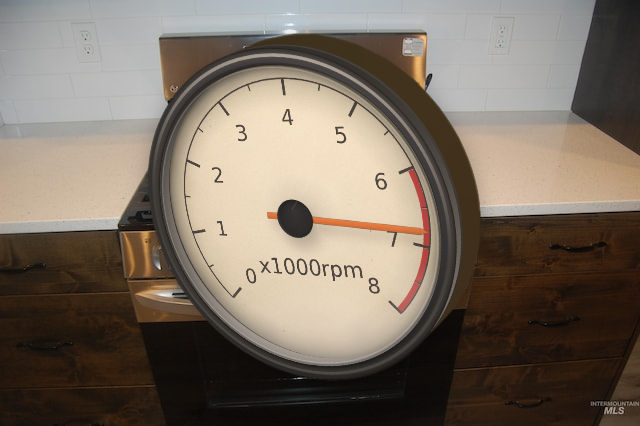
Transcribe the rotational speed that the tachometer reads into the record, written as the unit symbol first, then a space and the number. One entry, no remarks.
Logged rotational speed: rpm 6750
